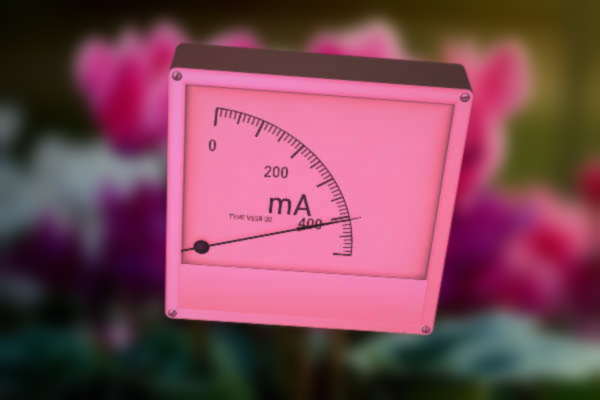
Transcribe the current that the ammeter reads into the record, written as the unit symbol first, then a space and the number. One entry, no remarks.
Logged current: mA 400
